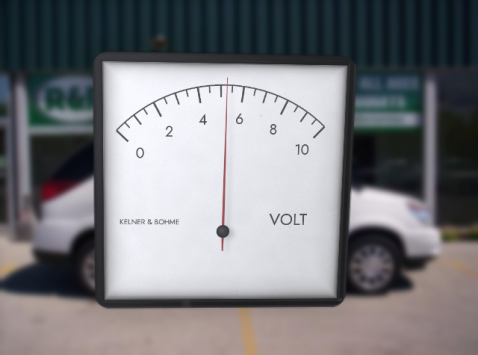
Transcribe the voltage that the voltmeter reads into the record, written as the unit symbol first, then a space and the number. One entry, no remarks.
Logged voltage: V 5.25
